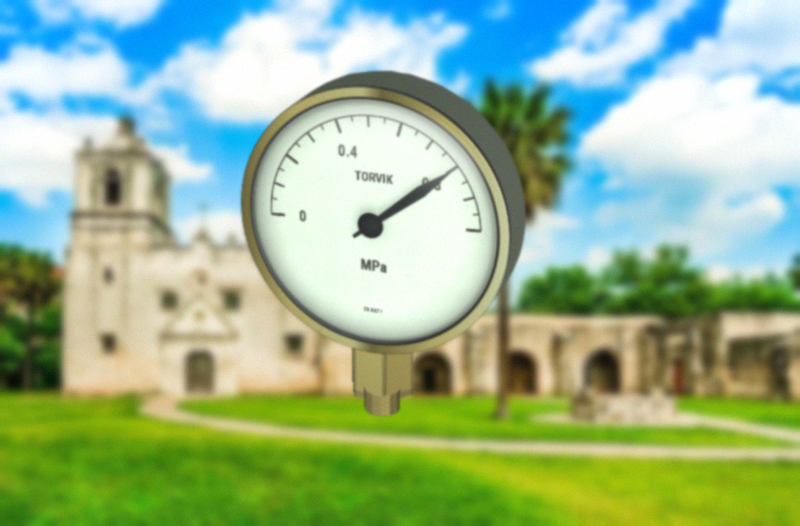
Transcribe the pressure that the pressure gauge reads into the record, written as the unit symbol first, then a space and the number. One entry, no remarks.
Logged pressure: MPa 0.8
